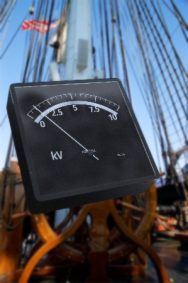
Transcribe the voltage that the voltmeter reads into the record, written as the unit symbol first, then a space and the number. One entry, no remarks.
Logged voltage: kV 1
